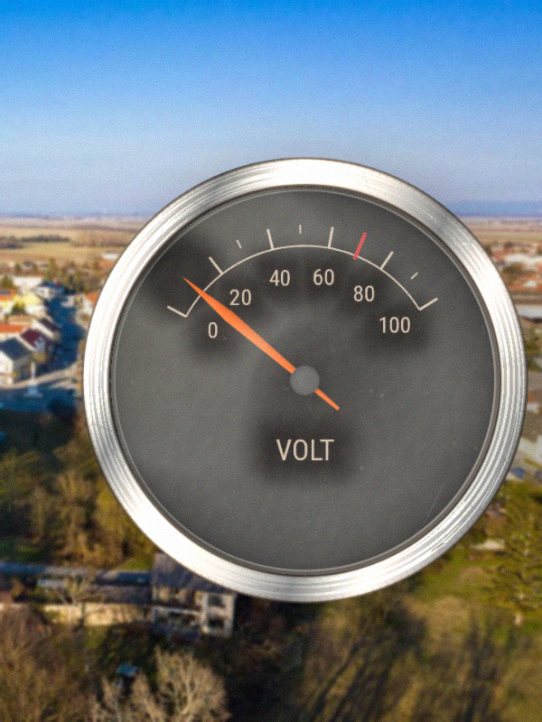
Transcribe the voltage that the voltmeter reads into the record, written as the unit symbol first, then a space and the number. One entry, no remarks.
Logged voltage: V 10
